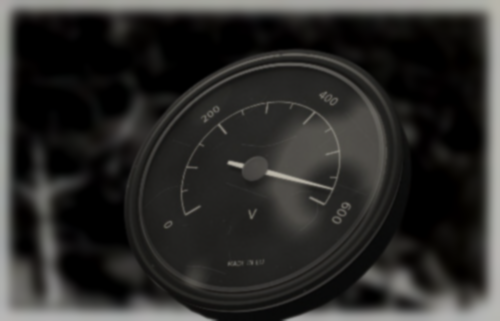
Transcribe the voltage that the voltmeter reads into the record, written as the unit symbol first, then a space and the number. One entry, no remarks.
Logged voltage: V 575
